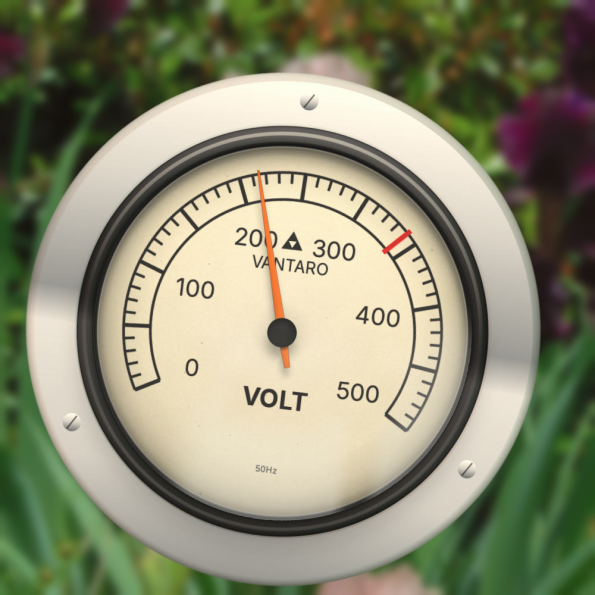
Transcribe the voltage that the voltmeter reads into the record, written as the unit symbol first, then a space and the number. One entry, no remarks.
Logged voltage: V 215
